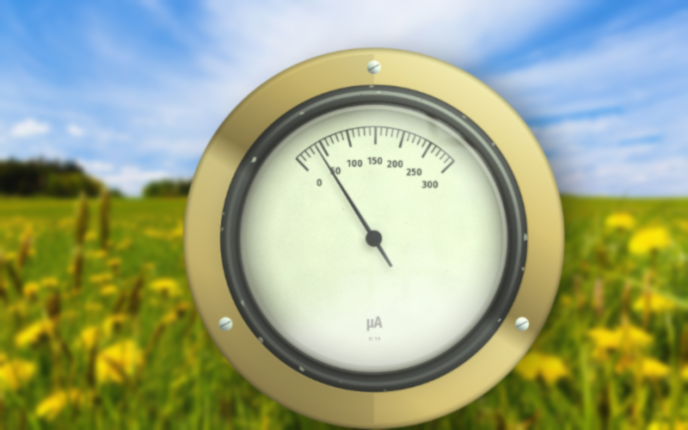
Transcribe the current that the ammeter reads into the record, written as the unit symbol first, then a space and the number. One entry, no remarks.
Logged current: µA 40
